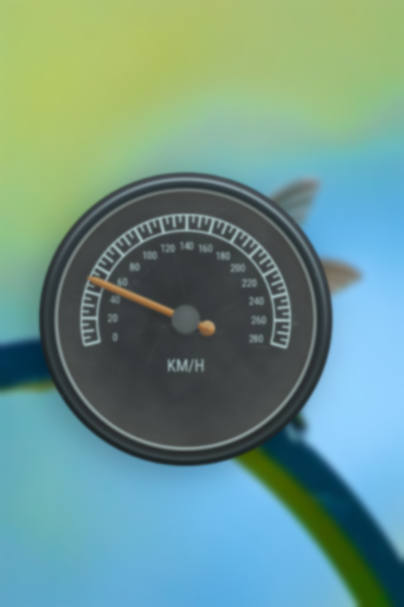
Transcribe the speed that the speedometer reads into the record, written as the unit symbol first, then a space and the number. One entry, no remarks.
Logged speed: km/h 50
